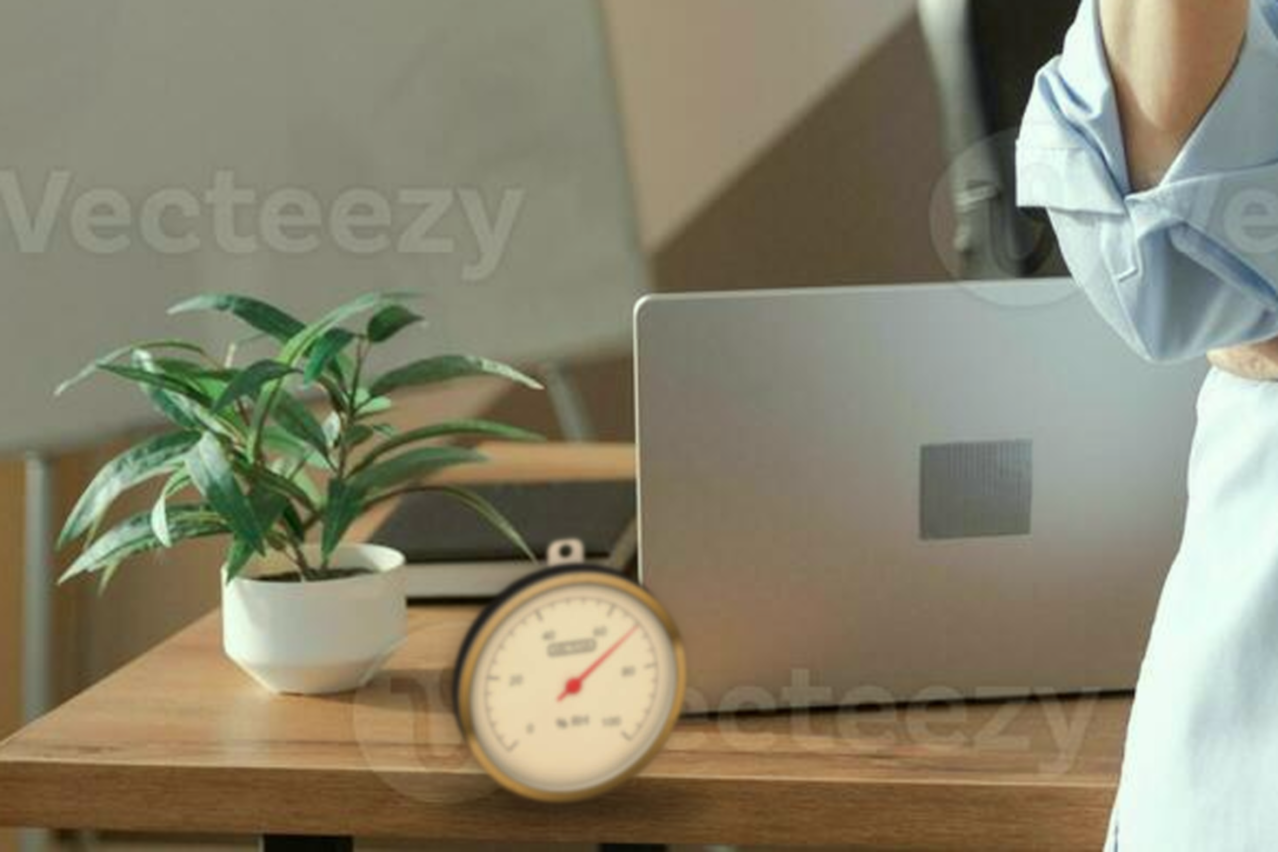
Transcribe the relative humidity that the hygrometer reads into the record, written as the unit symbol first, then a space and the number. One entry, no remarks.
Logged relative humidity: % 68
